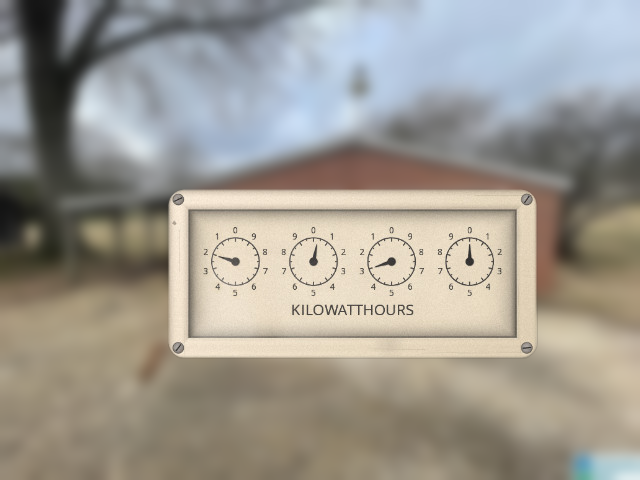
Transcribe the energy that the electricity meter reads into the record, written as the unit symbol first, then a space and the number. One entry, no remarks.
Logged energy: kWh 2030
